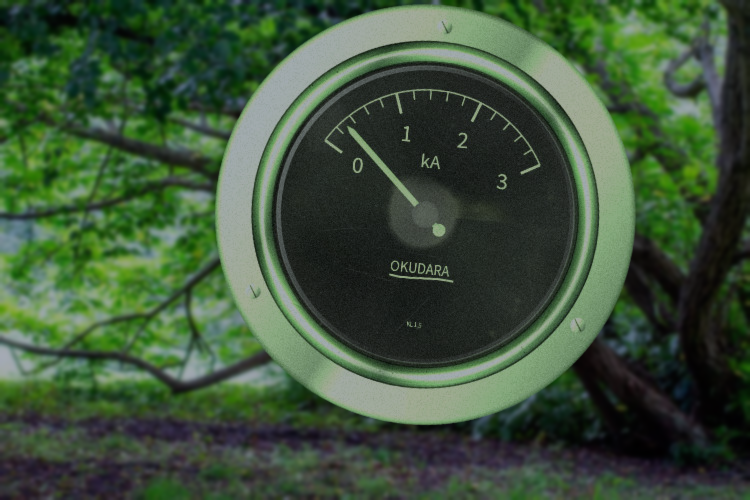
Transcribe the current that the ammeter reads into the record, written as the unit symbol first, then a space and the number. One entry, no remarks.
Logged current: kA 0.3
